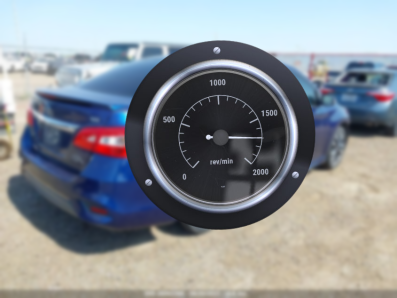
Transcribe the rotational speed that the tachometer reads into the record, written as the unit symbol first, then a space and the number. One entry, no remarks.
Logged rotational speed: rpm 1700
